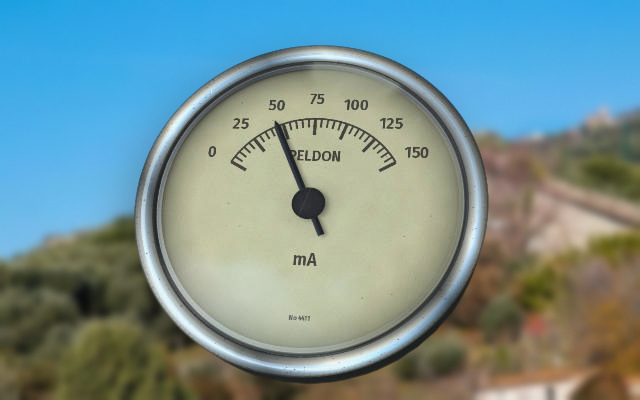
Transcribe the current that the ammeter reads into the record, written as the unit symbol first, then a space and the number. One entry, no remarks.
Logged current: mA 45
